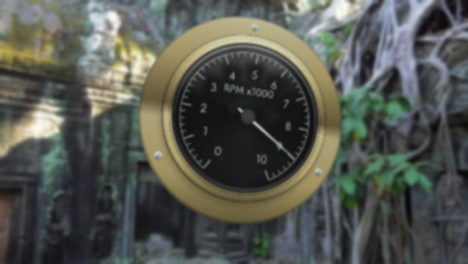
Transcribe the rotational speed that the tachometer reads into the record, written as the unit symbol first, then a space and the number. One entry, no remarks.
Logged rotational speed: rpm 9000
